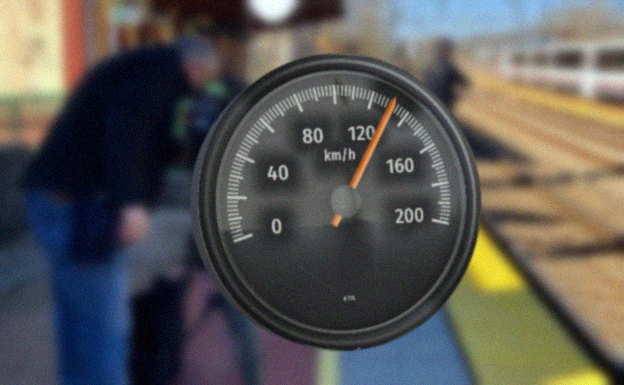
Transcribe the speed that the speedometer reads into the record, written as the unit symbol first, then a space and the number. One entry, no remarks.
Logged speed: km/h 130
